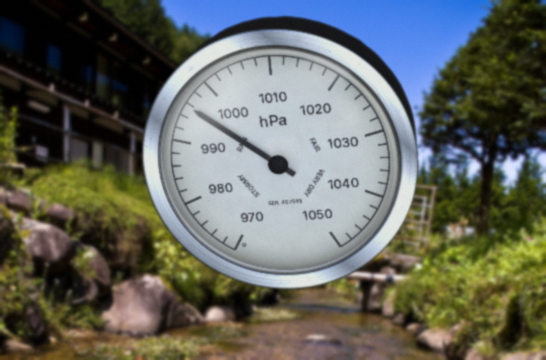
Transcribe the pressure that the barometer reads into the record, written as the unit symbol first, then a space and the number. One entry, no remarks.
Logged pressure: hPa 996
